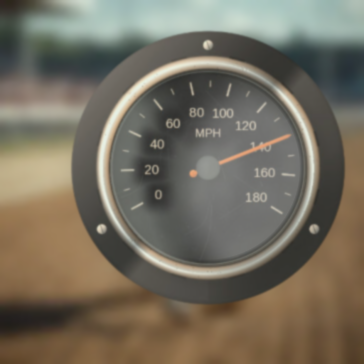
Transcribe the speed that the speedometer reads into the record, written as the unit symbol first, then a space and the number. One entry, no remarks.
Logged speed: mph 140
